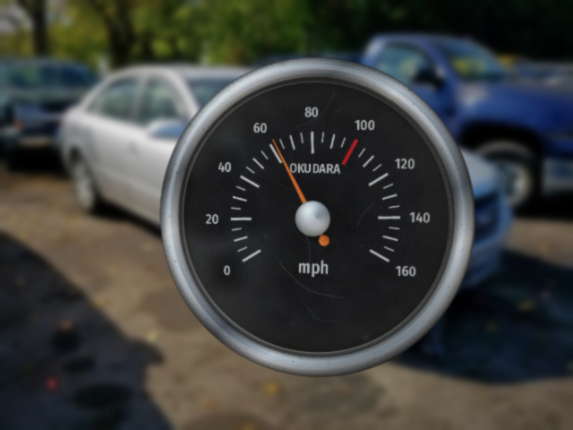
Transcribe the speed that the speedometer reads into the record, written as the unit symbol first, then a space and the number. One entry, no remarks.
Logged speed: mph 62.5
